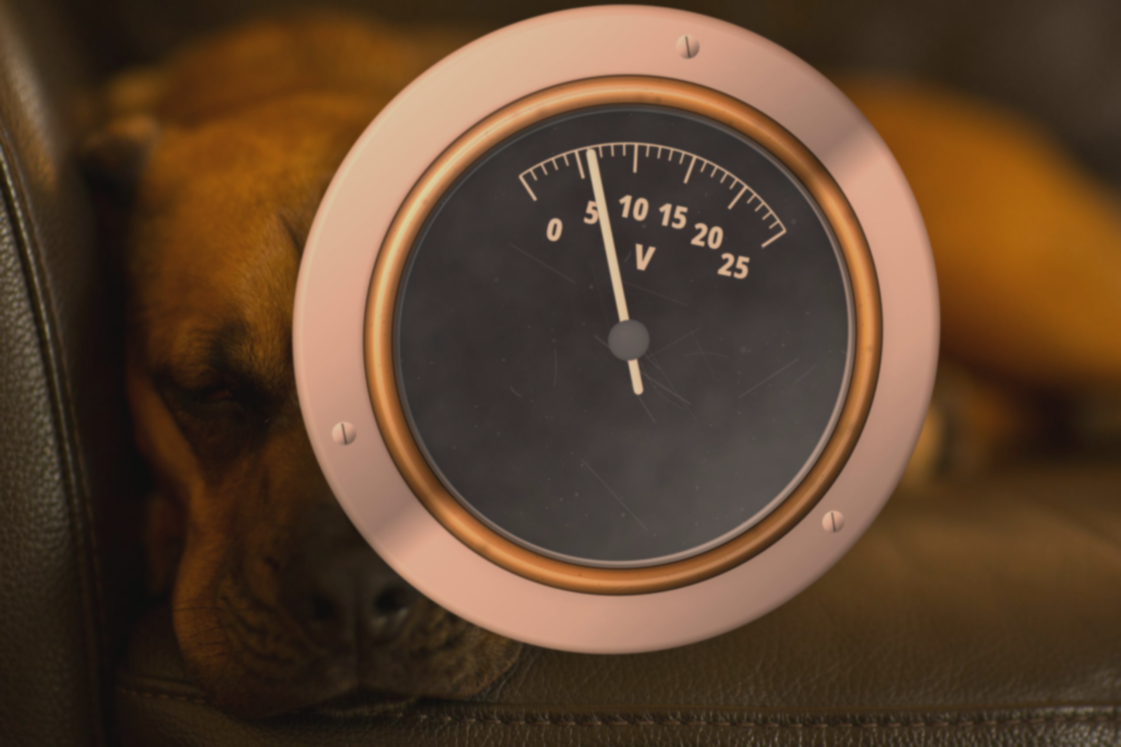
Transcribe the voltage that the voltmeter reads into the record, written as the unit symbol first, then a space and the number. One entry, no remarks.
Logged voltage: V 6
